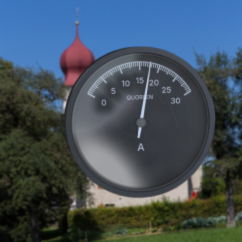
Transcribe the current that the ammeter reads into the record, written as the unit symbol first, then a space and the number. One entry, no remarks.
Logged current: A 17.5
